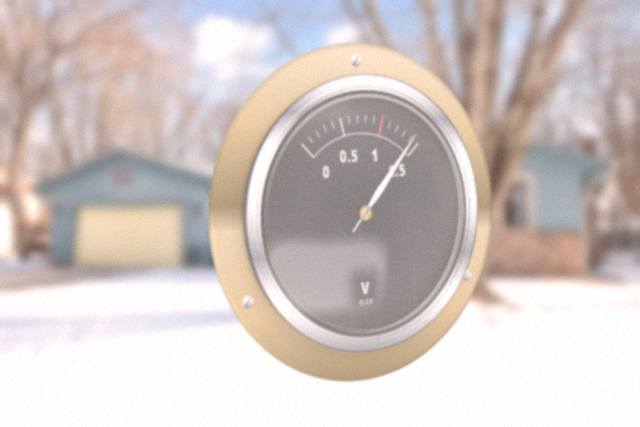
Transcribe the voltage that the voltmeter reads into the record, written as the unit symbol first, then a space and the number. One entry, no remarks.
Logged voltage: V 1.4
